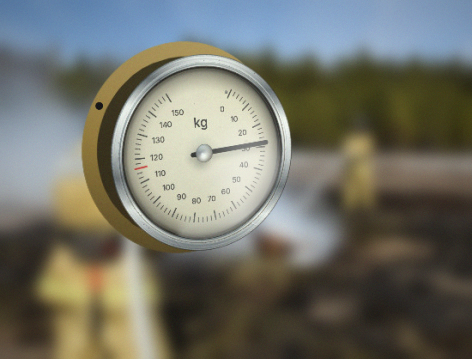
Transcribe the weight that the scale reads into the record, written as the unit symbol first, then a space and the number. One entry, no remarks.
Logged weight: kg 28
